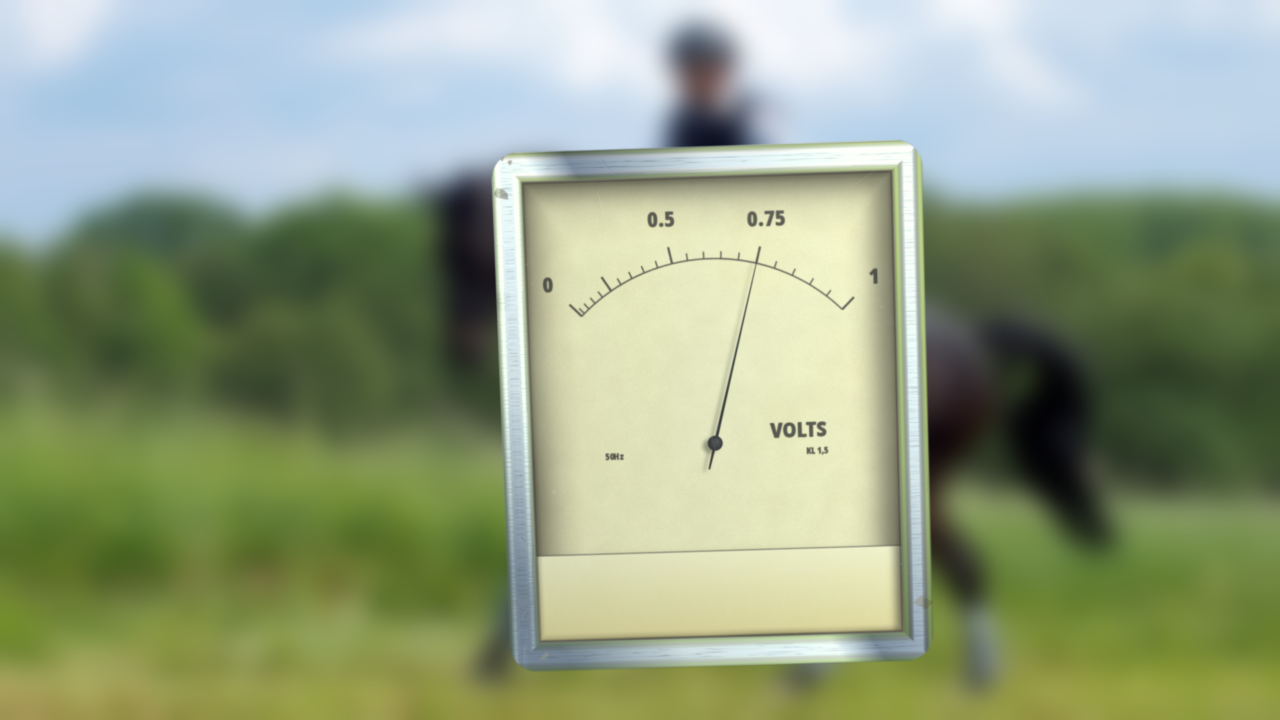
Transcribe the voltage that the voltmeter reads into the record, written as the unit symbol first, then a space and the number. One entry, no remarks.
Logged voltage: V 0.75
